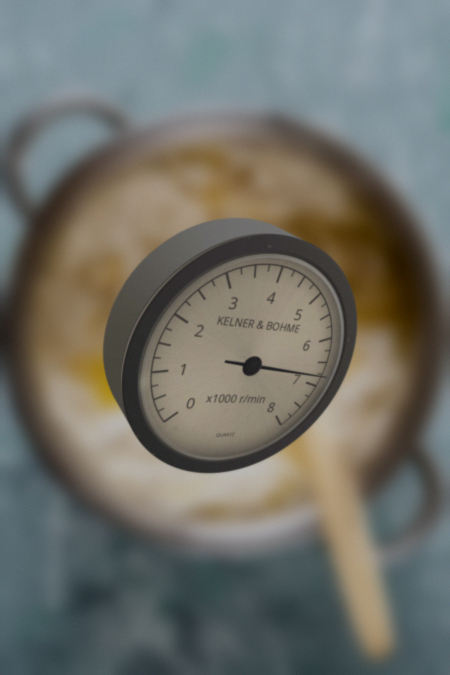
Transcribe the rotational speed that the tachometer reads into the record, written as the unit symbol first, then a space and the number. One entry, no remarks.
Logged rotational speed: rpm 6750
